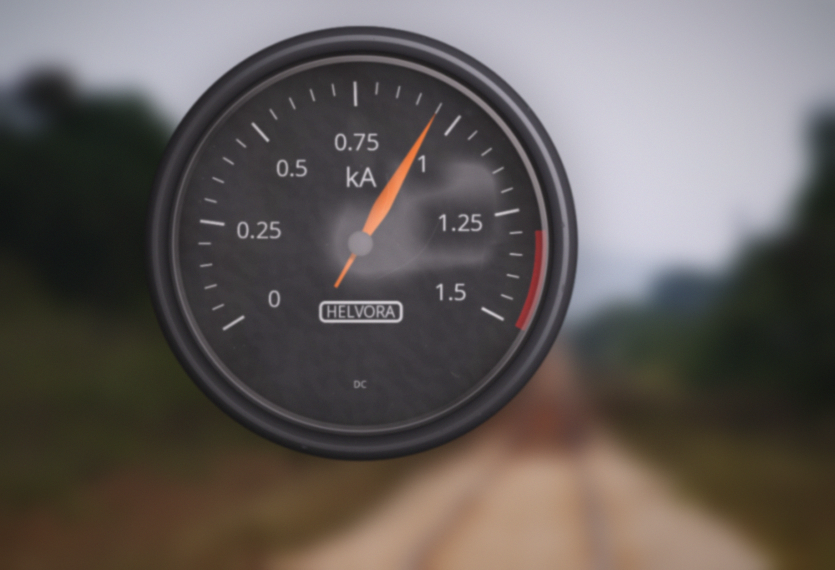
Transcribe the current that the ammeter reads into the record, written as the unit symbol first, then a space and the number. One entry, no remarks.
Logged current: kA 0.95
